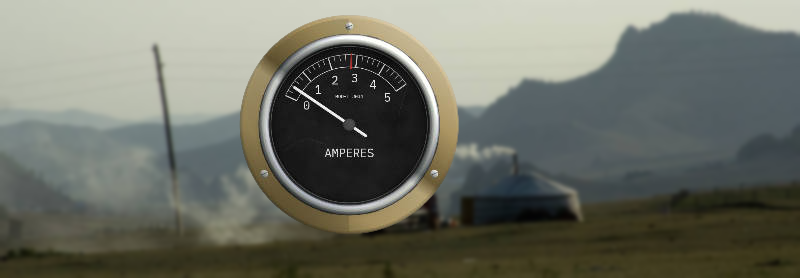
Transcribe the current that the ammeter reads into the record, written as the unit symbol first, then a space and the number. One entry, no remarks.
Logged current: A 0.4
